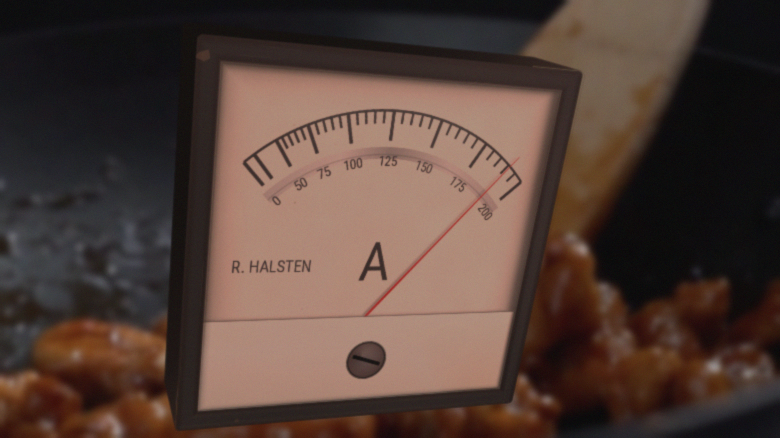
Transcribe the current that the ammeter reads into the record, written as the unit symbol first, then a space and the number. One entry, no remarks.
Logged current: A 190
